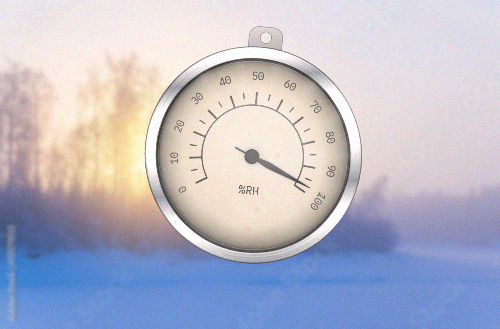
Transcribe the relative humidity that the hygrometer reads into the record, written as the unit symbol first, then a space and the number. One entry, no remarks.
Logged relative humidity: % 97.5
